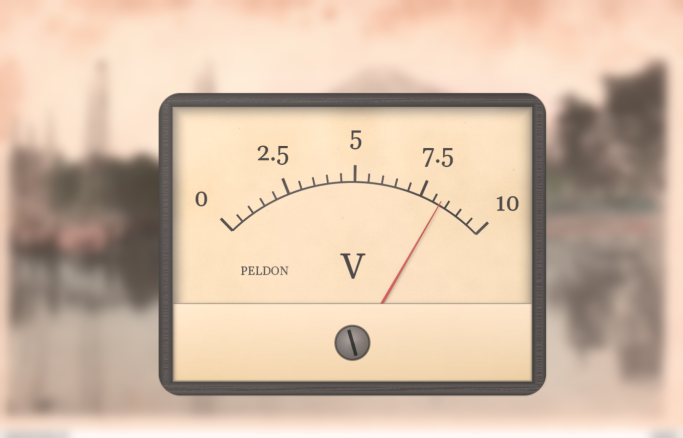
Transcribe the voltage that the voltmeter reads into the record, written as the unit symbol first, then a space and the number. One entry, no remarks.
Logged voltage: V 8.25
